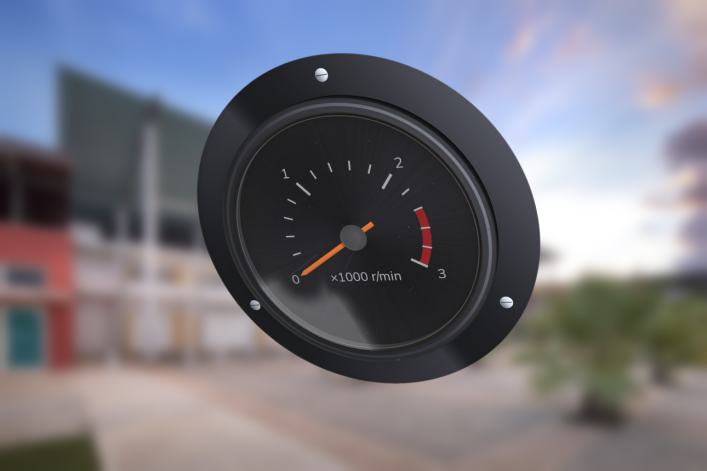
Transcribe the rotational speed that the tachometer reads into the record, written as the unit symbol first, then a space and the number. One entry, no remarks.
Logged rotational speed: rpm 0
